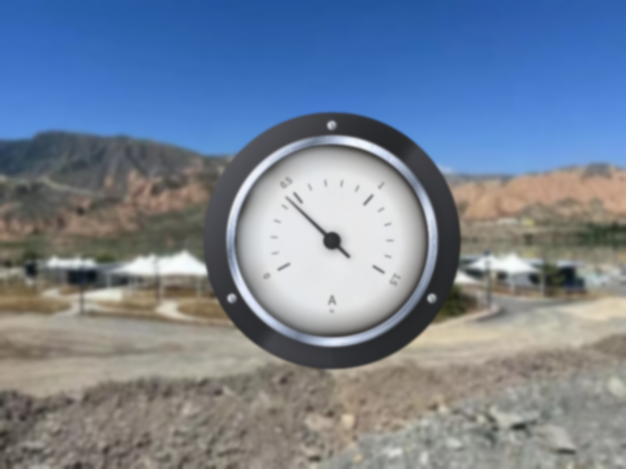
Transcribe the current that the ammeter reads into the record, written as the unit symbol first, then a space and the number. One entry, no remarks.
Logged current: A 0.45
